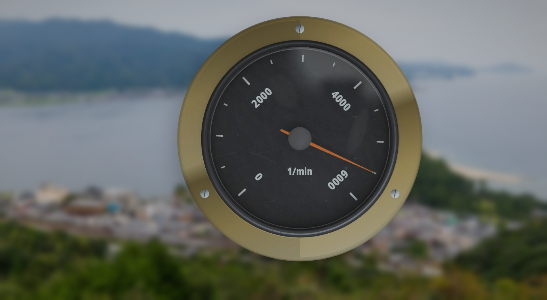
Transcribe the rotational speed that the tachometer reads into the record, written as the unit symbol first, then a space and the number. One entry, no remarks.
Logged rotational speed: rpm 5500
